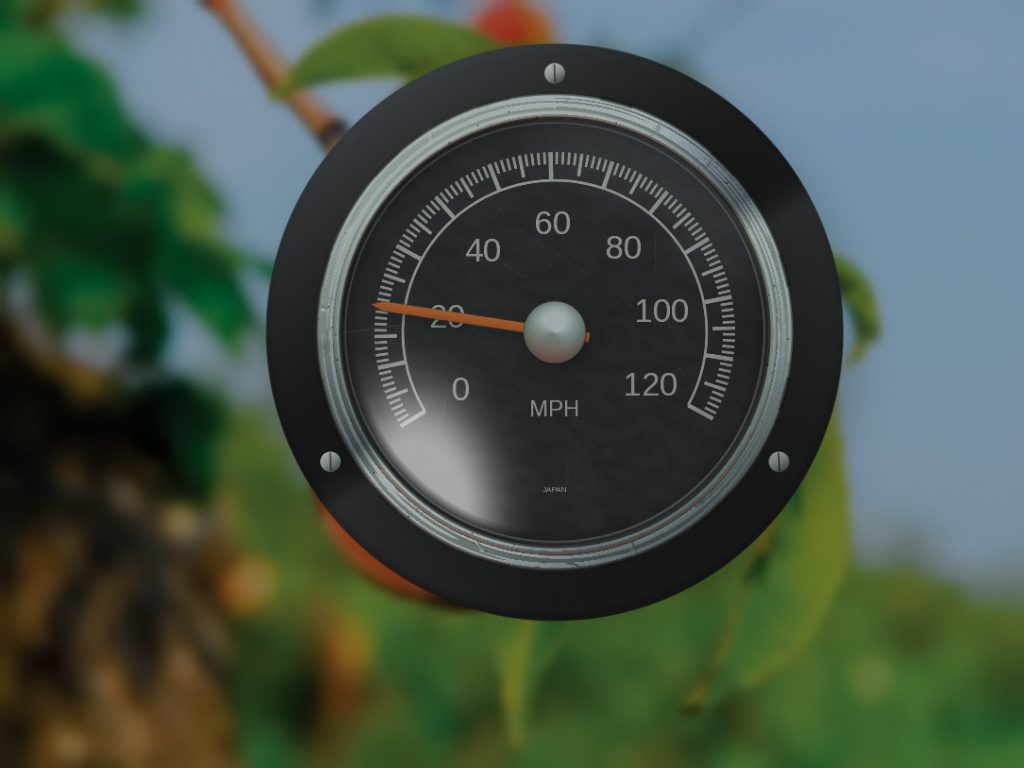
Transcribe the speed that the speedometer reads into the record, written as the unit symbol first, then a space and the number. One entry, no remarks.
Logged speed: mph 20
